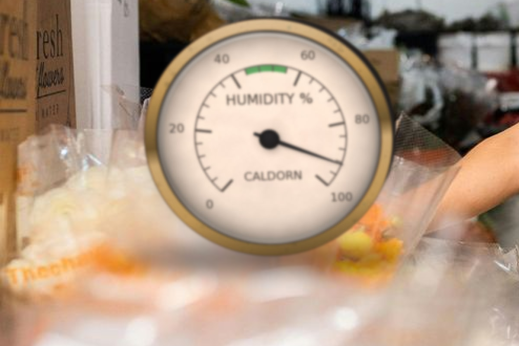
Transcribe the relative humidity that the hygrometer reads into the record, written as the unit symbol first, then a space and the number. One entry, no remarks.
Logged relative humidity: % 92
